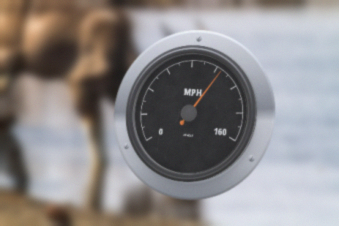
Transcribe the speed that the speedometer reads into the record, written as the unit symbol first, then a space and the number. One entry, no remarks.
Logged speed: mph 105
